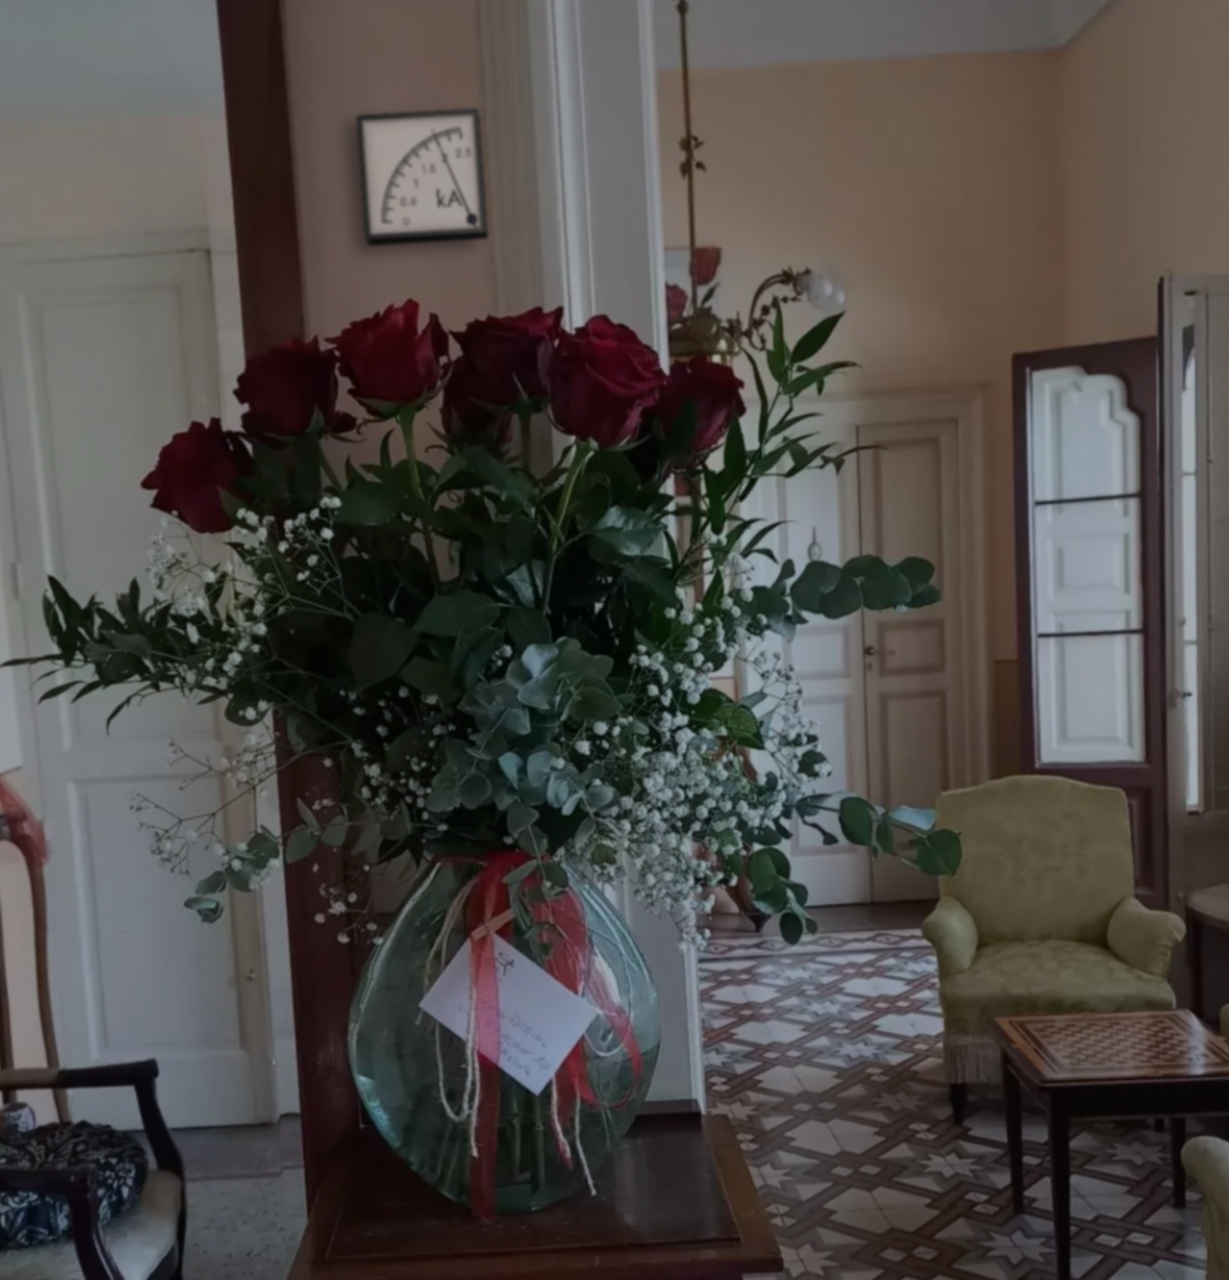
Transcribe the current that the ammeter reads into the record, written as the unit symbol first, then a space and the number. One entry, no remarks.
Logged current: kA 2
